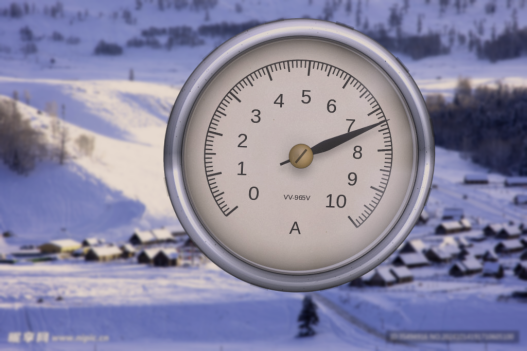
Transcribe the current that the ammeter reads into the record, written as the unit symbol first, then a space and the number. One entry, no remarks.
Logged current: A 7.3
